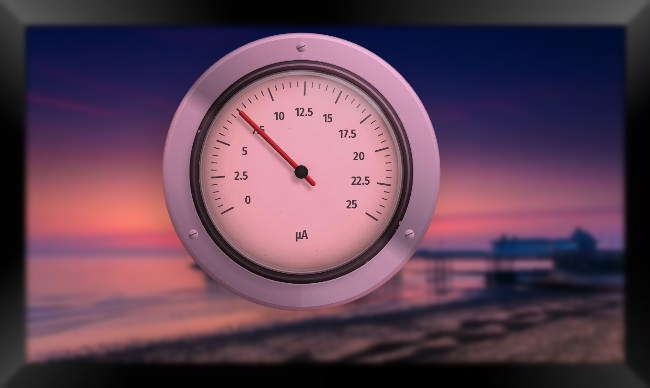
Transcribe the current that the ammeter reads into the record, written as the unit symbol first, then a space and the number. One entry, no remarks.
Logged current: µA 7.5
